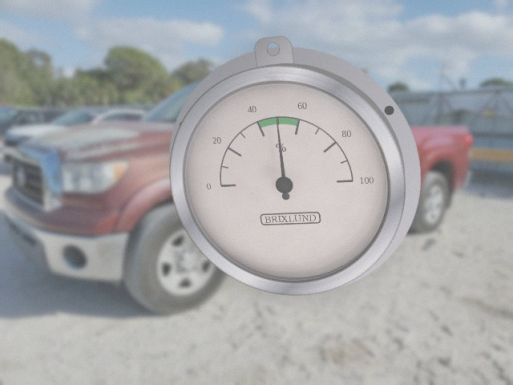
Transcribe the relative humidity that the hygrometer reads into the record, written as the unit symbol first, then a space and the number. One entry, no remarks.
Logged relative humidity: % 50
